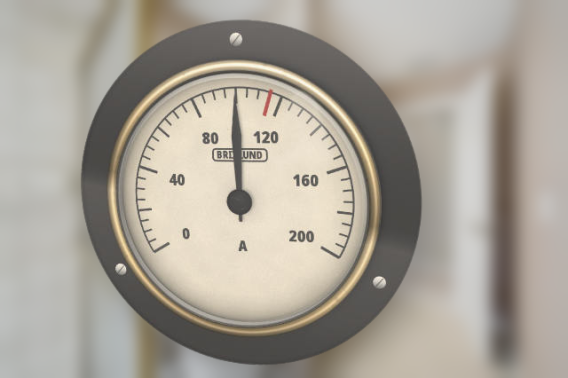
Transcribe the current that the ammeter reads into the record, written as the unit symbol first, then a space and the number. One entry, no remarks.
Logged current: A 100
